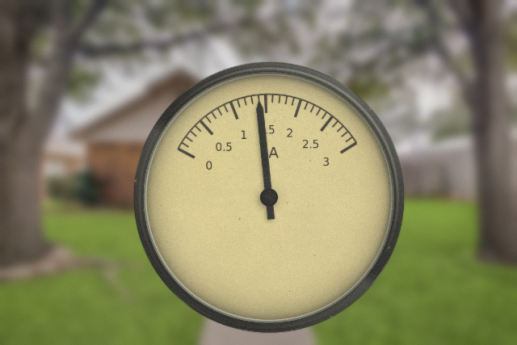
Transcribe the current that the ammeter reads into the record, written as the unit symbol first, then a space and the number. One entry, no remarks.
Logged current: kA 1.4
